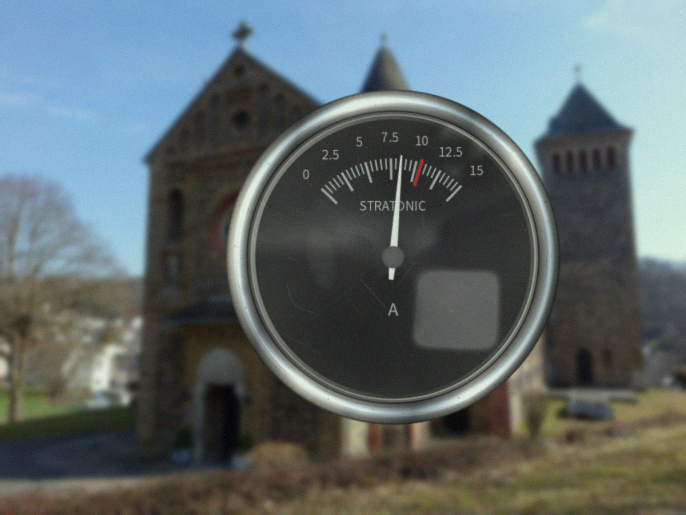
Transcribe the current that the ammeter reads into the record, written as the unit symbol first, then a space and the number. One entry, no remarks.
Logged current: A 8.5
